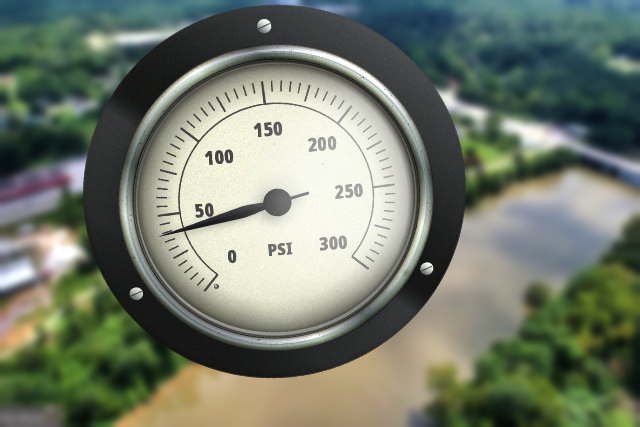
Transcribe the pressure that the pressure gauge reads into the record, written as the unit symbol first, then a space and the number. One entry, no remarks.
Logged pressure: psi 40
